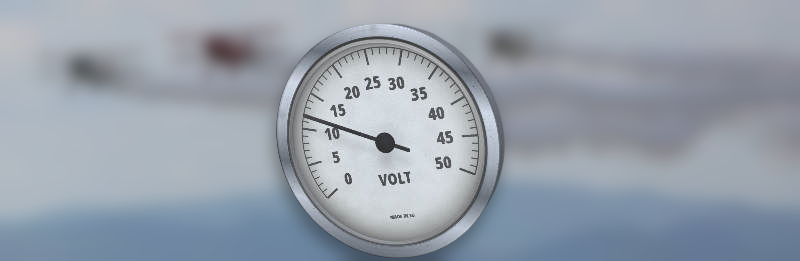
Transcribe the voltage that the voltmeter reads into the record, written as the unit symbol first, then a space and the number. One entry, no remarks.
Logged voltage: V 12
